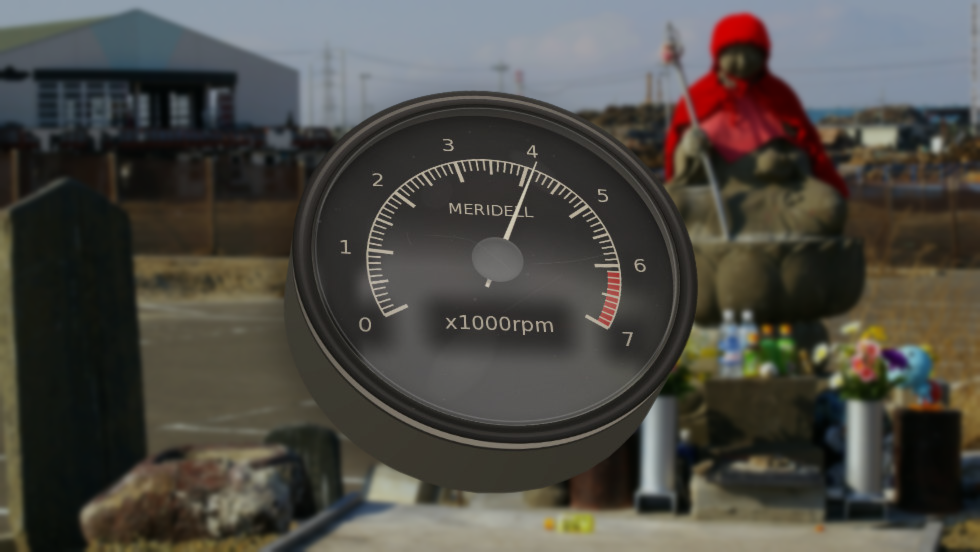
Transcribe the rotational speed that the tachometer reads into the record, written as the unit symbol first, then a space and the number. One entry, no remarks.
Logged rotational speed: rpm 4100
